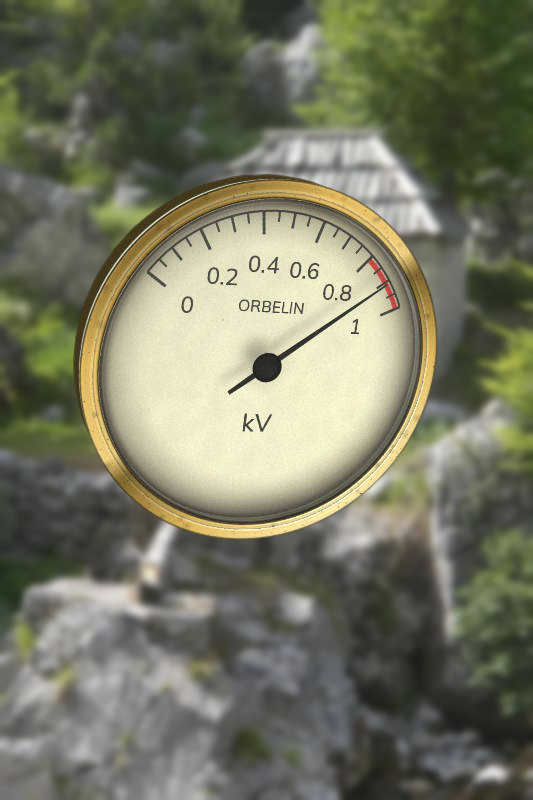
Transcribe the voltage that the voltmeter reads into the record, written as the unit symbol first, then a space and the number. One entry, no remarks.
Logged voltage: kV 0.9
